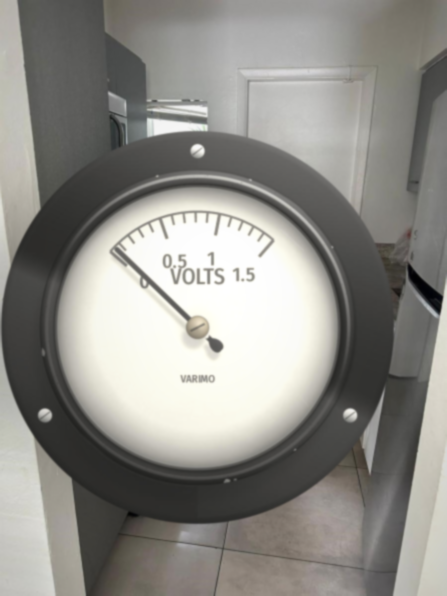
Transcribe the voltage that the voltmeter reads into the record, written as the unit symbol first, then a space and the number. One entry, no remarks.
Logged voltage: V 0.05
